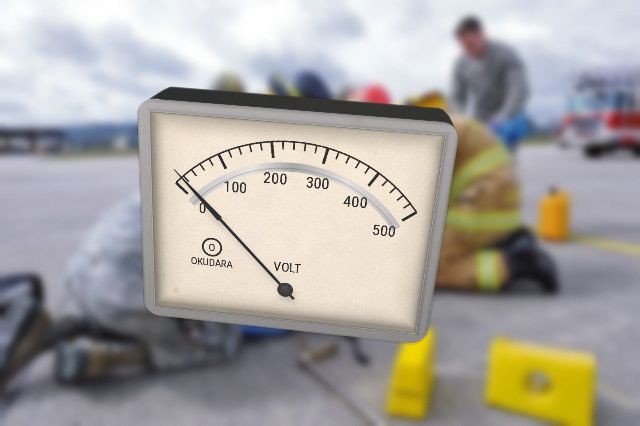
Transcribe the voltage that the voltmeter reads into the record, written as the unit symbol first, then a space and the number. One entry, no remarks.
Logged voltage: V 20
